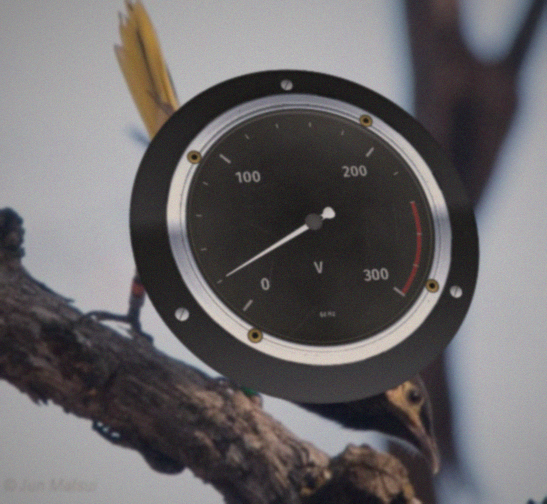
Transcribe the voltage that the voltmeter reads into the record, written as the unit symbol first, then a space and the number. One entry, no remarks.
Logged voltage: V 20
